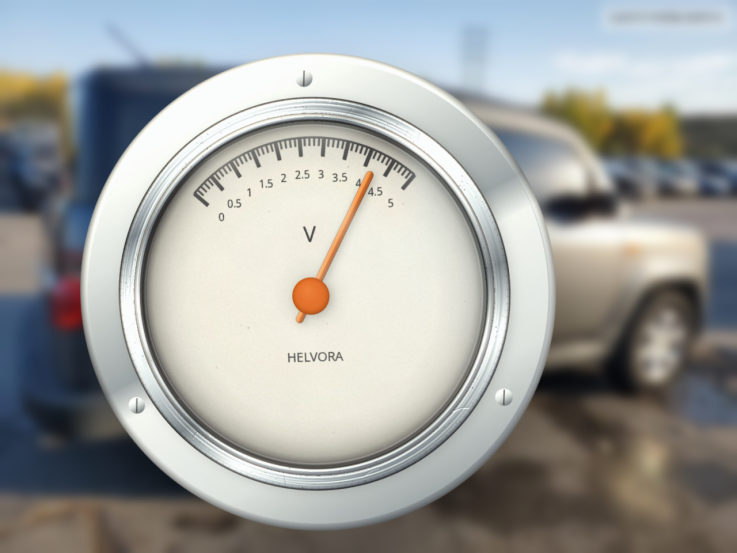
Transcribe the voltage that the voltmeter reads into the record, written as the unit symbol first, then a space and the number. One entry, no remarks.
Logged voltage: V 4.2
